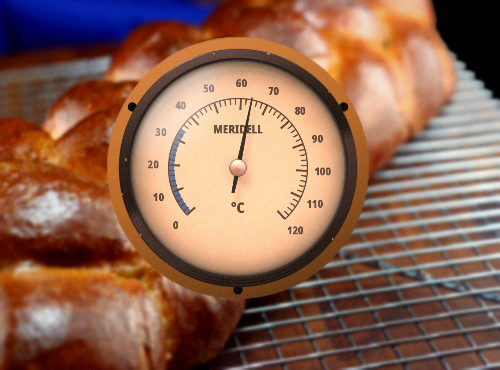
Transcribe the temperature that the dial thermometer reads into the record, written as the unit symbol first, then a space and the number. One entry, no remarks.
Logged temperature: °C 64
